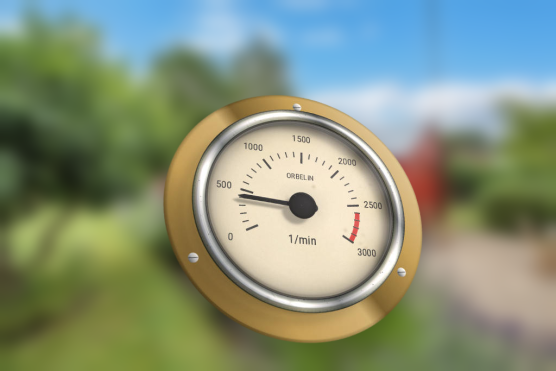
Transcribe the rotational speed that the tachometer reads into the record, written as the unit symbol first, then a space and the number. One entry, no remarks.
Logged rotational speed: rpm 400
